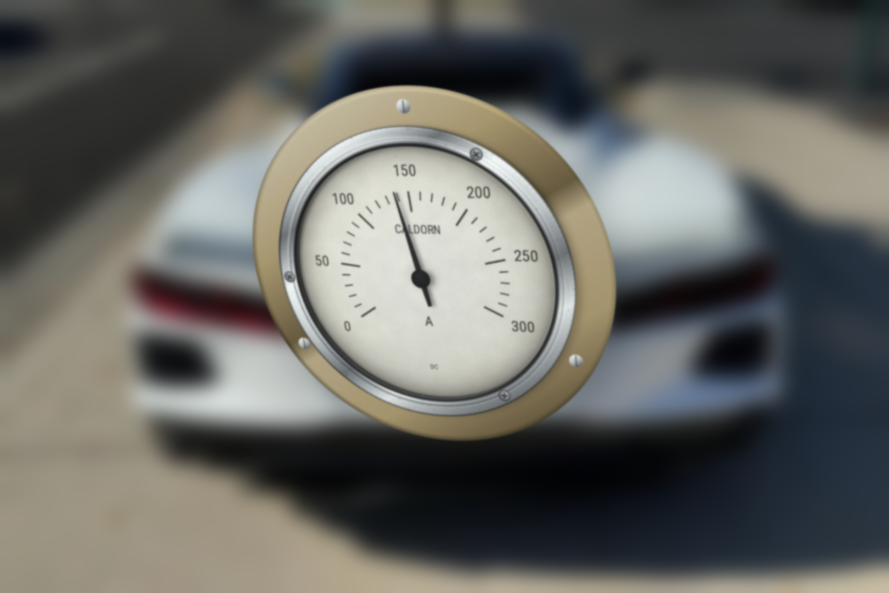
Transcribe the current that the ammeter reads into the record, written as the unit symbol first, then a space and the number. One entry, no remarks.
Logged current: A 140
